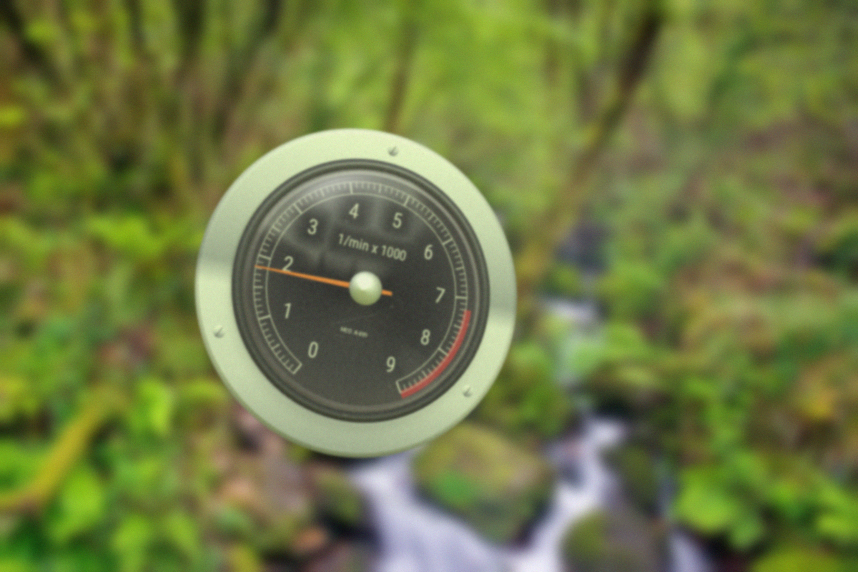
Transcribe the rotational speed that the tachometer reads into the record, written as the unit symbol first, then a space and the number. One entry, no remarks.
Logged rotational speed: rpm 1800
